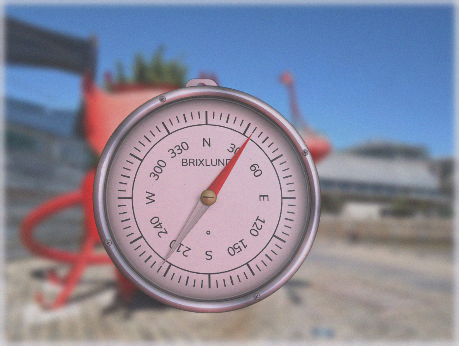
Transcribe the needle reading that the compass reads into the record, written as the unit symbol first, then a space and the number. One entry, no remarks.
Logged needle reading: ° 35
